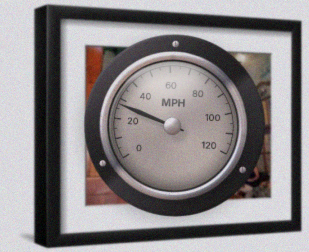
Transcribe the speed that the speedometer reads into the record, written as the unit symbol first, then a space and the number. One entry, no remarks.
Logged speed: mph 27.5
